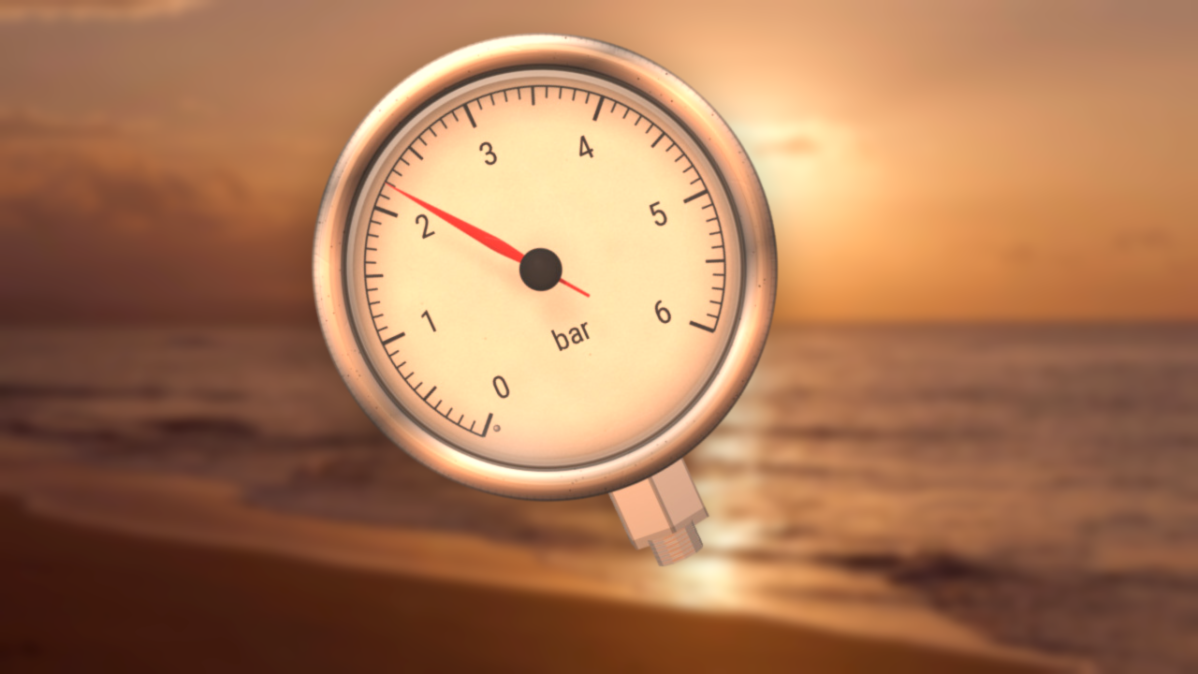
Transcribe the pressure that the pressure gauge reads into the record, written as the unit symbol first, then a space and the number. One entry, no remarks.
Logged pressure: bar 2.2
